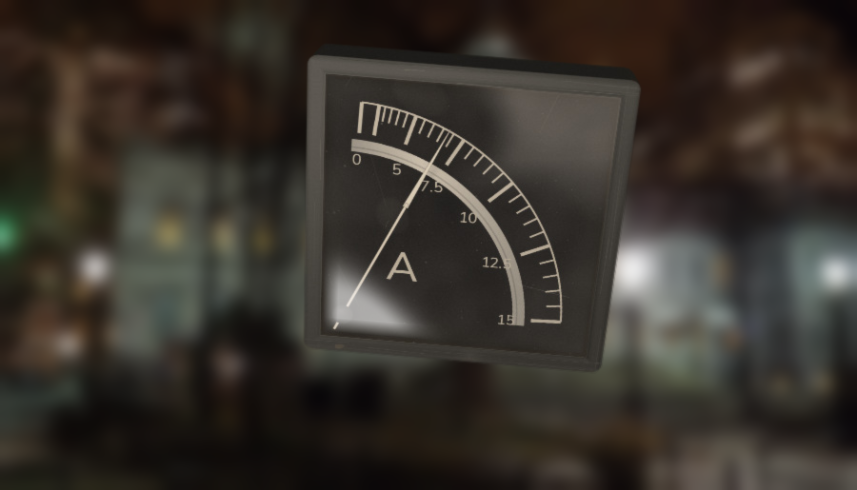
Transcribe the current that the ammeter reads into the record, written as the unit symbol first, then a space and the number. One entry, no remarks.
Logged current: A 6.75
